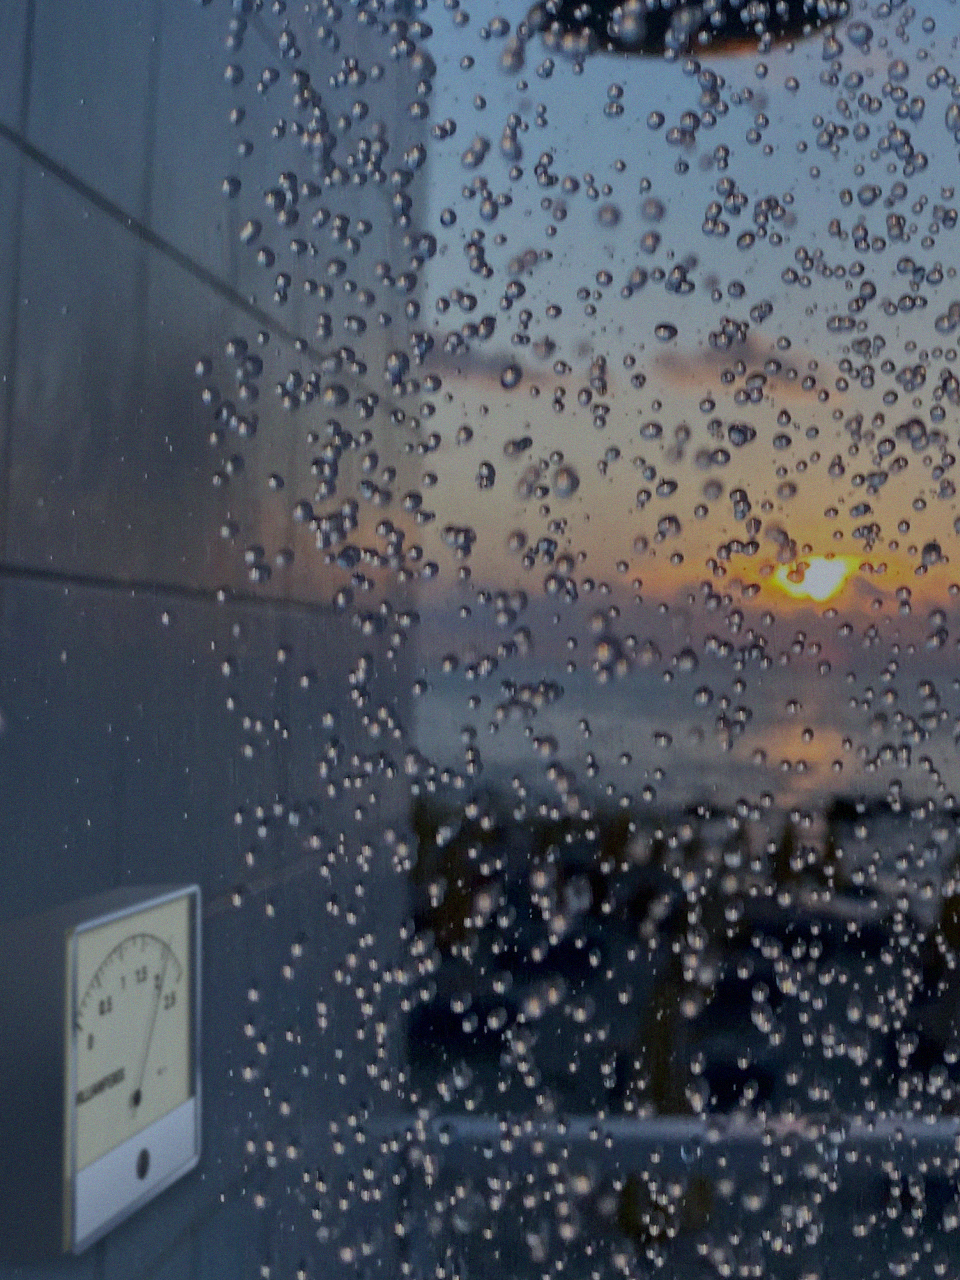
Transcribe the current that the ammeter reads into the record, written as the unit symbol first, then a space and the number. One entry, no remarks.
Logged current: mA 2
